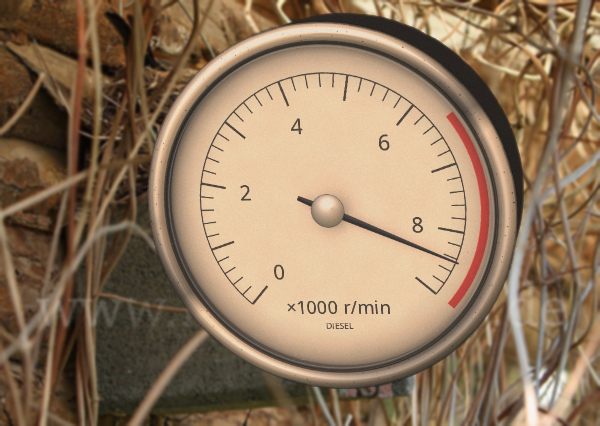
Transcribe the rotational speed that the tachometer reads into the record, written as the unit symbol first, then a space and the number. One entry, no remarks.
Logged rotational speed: rpm 8400
